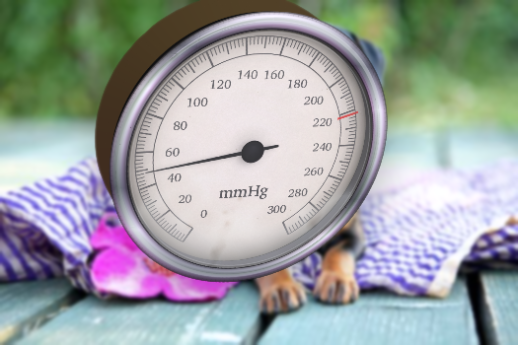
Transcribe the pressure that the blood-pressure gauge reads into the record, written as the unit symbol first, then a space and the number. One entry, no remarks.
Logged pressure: mmHg 50
